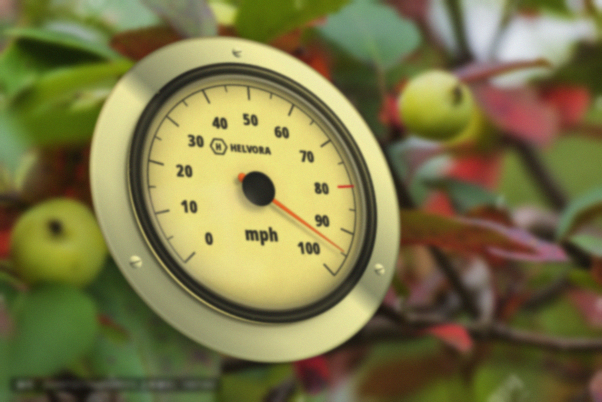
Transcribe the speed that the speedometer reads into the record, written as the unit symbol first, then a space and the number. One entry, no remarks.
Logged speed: mph 95
